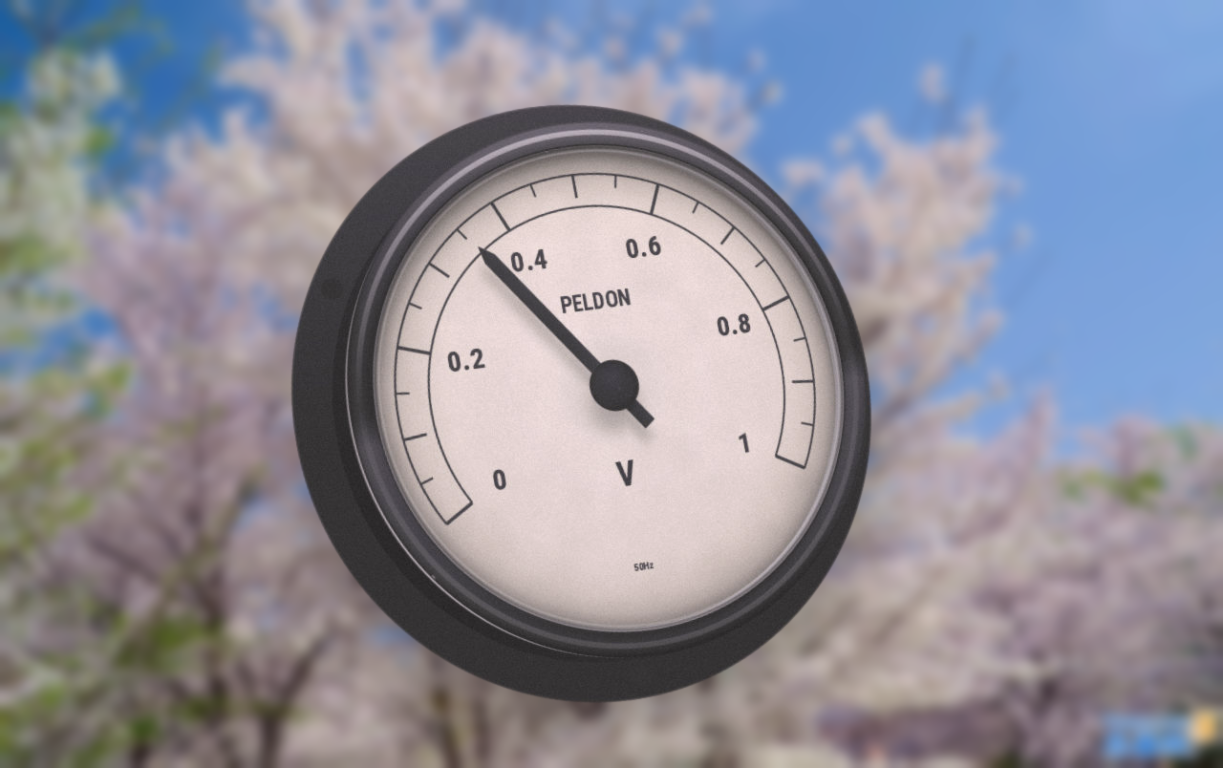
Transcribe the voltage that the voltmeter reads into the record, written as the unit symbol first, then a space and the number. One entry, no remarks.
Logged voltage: V 0.35
